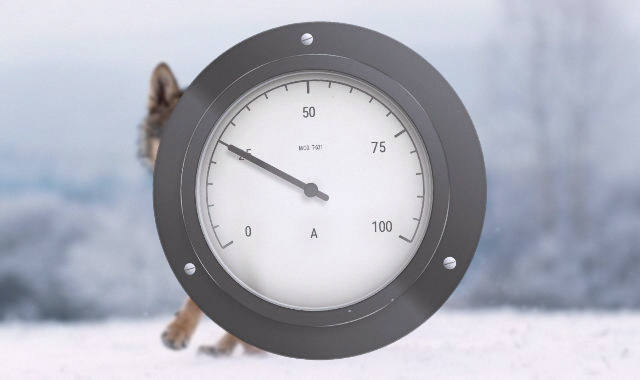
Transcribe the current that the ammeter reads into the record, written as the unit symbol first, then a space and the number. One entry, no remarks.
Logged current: A 25
